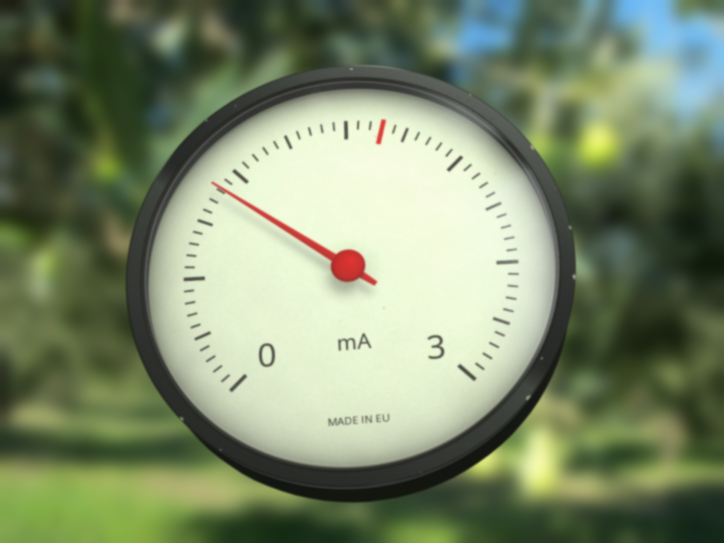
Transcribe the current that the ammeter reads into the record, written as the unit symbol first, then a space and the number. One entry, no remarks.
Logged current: mA 0.9
